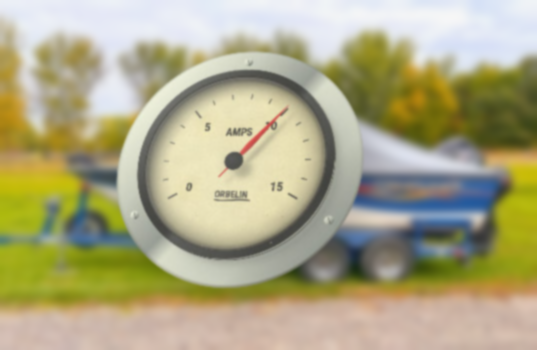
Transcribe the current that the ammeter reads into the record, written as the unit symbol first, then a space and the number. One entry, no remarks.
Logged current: A 10
